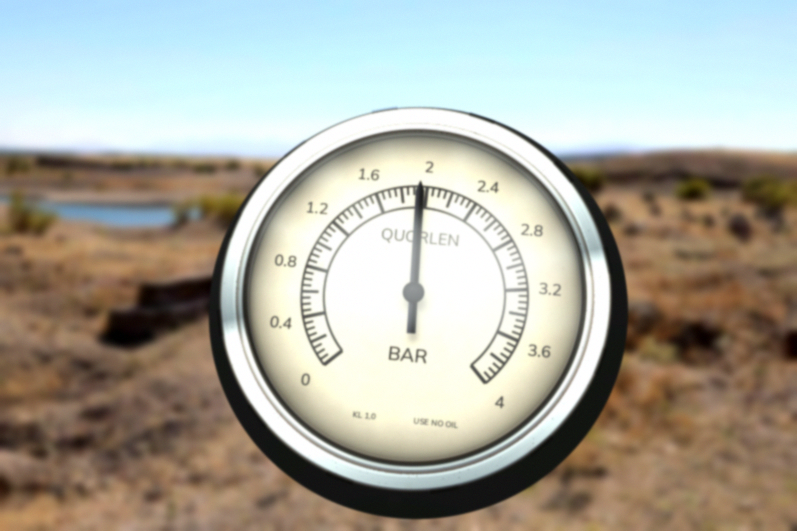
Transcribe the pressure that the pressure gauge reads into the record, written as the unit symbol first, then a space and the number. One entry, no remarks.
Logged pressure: bar 1.95
